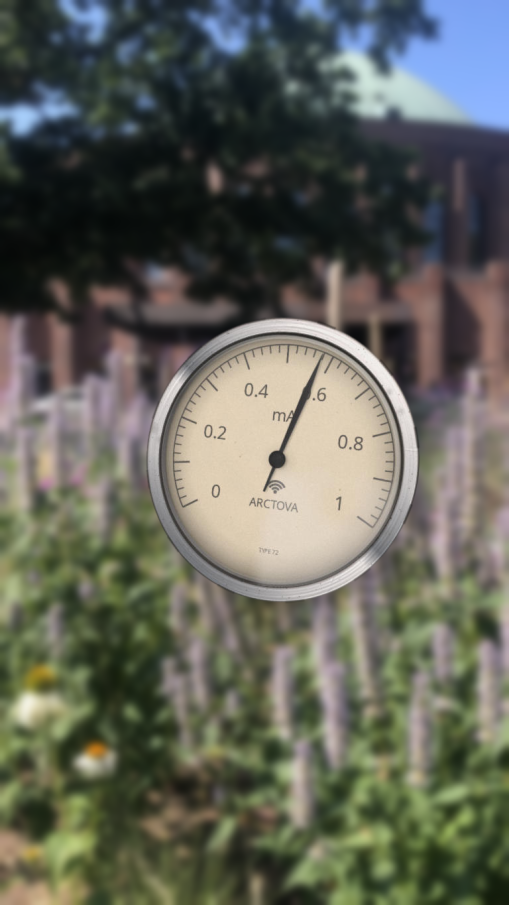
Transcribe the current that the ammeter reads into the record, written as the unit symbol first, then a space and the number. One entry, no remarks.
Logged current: mA 0.58
